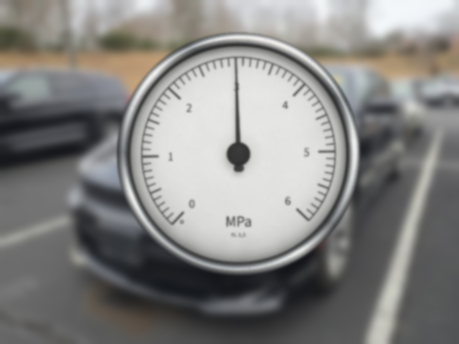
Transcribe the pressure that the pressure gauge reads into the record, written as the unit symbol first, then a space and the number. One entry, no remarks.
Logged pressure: MPa 3
